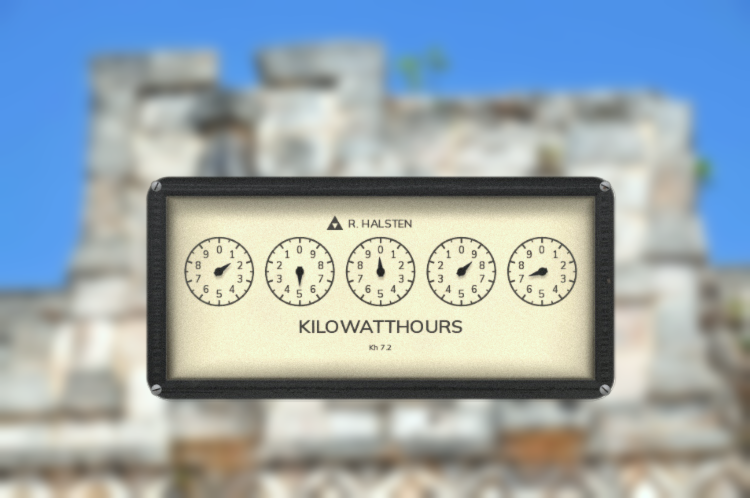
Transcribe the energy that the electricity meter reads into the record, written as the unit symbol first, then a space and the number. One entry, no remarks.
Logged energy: kWh 14987
